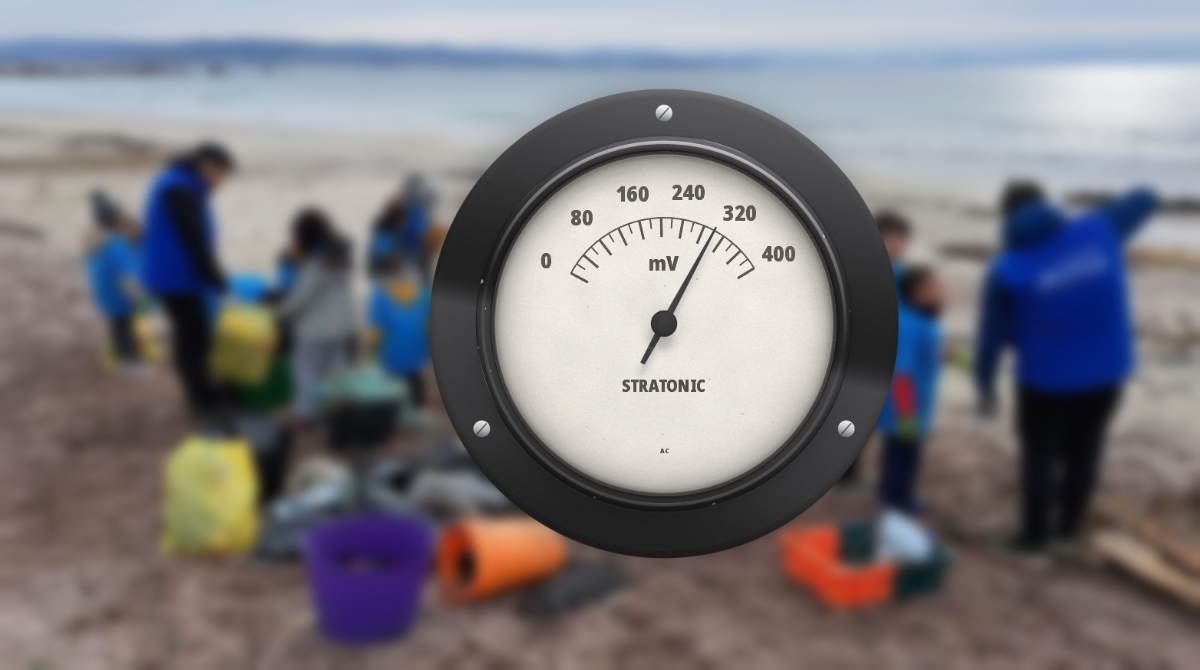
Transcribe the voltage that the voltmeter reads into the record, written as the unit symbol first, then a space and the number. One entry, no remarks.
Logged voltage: mV 300
